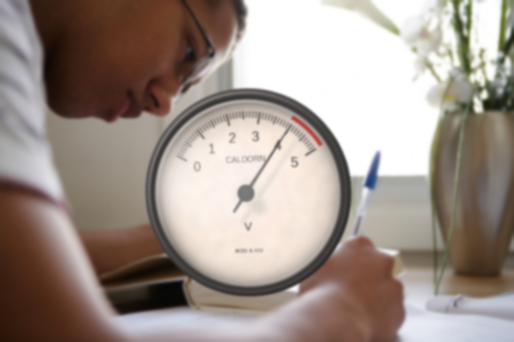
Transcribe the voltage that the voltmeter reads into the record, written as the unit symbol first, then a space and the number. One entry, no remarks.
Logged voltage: V 4
